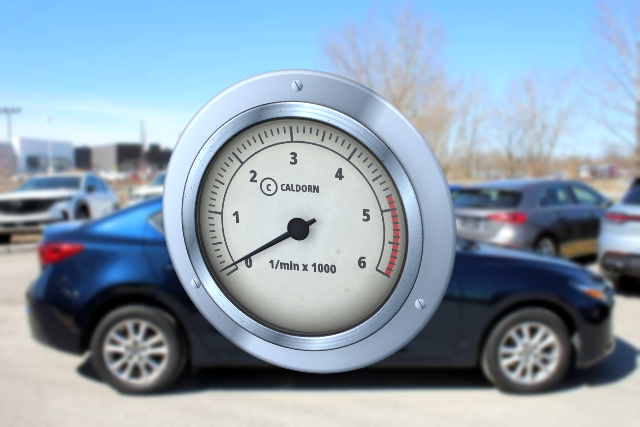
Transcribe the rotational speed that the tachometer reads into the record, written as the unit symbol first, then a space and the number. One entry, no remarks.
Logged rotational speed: rpm 100
